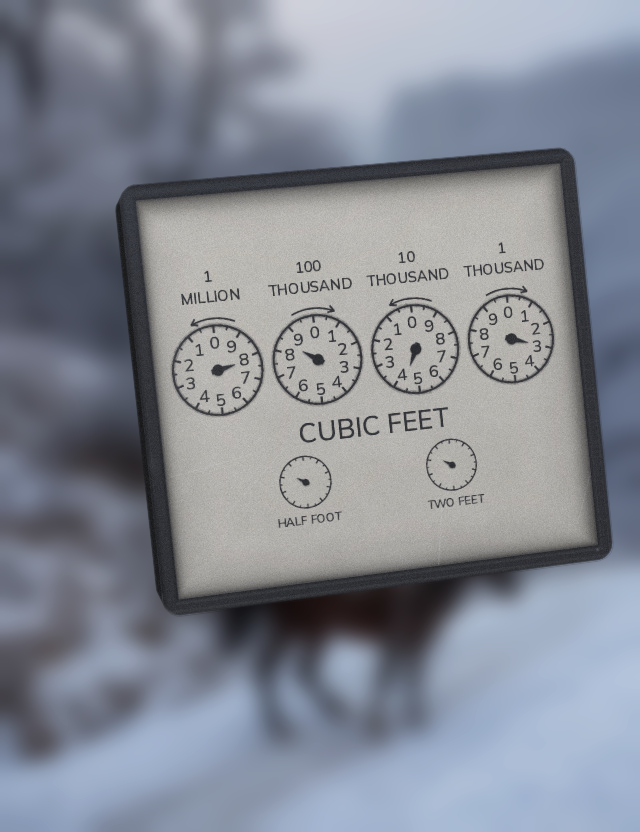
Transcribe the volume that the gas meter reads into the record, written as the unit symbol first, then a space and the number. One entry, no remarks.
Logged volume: ft³ 784300
